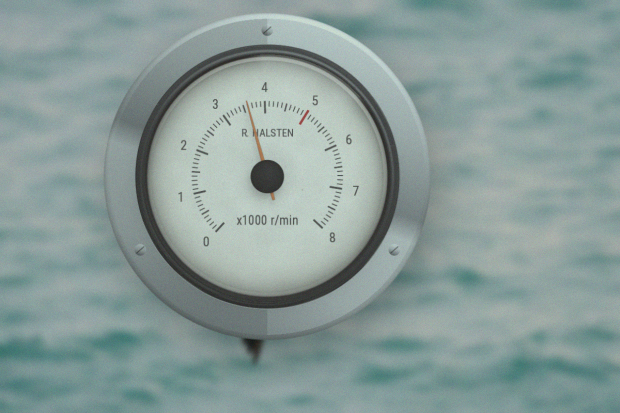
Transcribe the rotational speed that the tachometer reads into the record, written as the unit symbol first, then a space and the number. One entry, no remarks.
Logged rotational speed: rpm 3600
